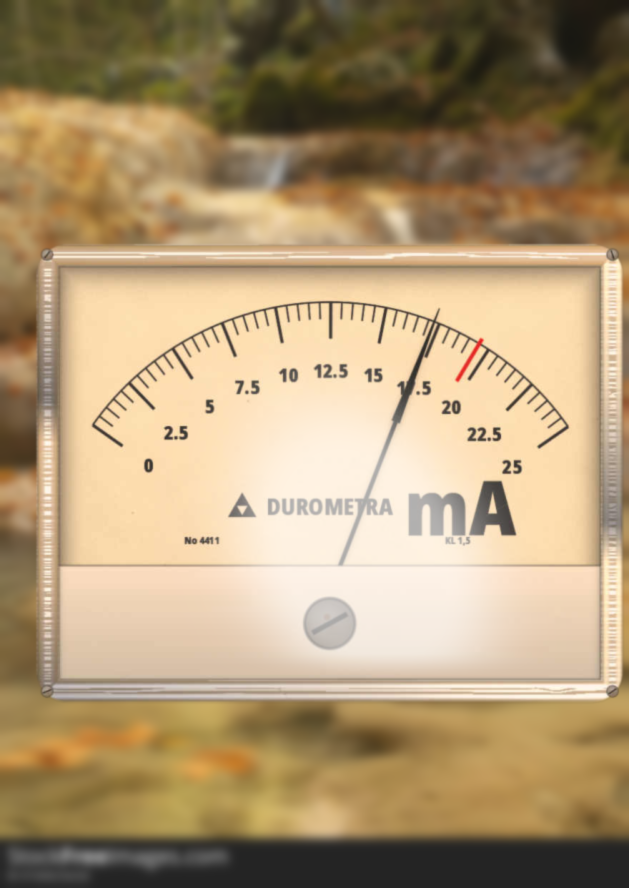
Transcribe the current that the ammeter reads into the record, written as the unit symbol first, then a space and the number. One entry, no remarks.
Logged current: mA 17.25
